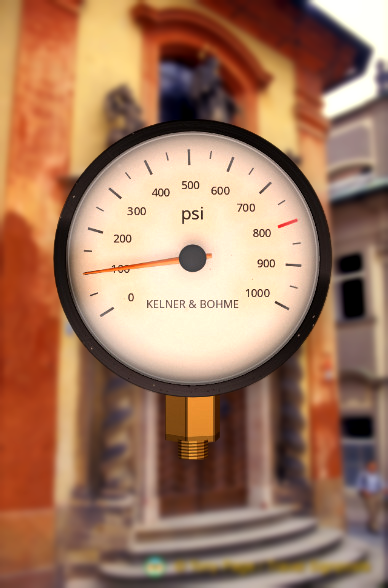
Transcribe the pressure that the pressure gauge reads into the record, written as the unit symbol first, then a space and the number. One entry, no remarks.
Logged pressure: psi 100
